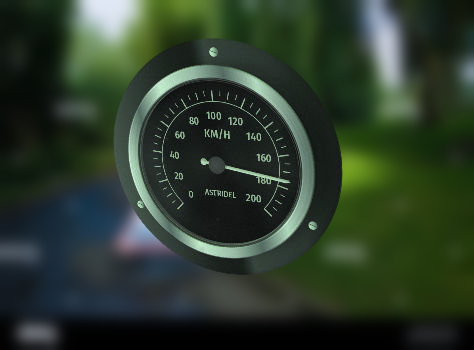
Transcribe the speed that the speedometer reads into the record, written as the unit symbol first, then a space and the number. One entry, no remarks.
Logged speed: km/h 175
